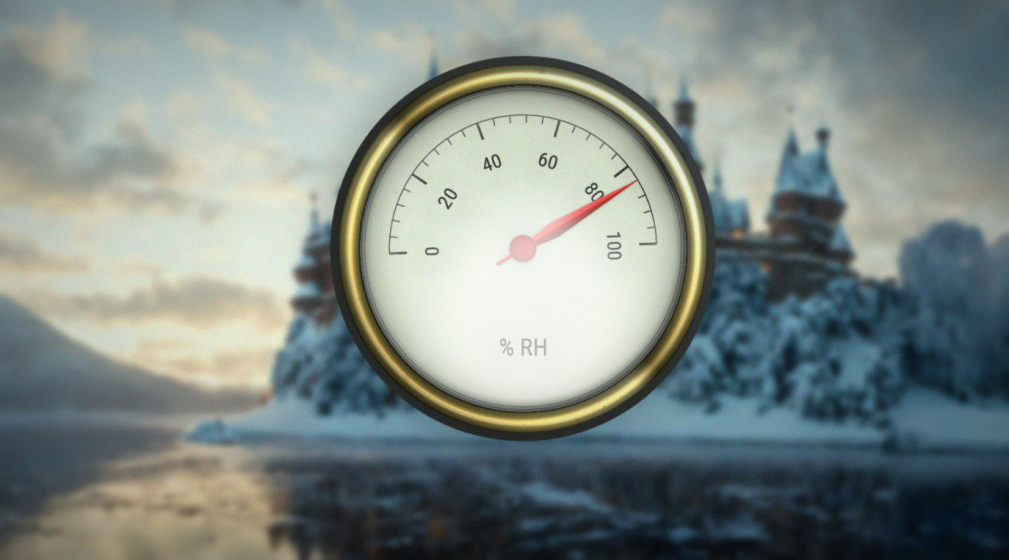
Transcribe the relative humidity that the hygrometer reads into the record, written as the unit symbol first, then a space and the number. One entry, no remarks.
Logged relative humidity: % 84
